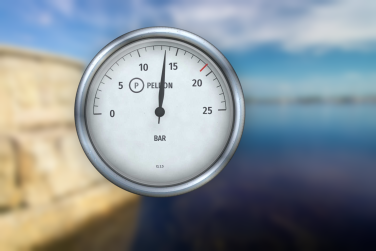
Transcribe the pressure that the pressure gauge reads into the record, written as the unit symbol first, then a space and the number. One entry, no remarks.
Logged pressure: bar 13.5
